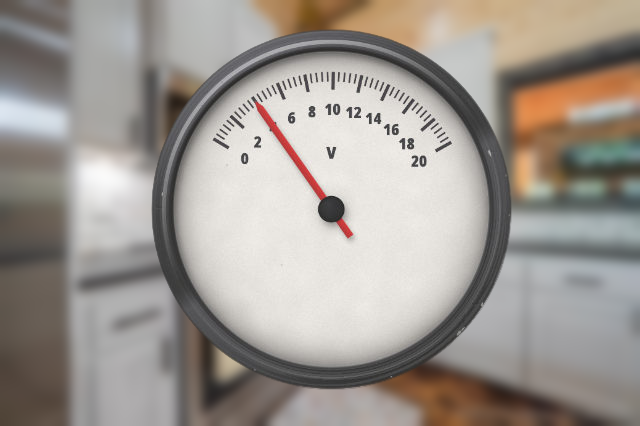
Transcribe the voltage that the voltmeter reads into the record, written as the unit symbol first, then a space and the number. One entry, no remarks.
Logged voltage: V 4
